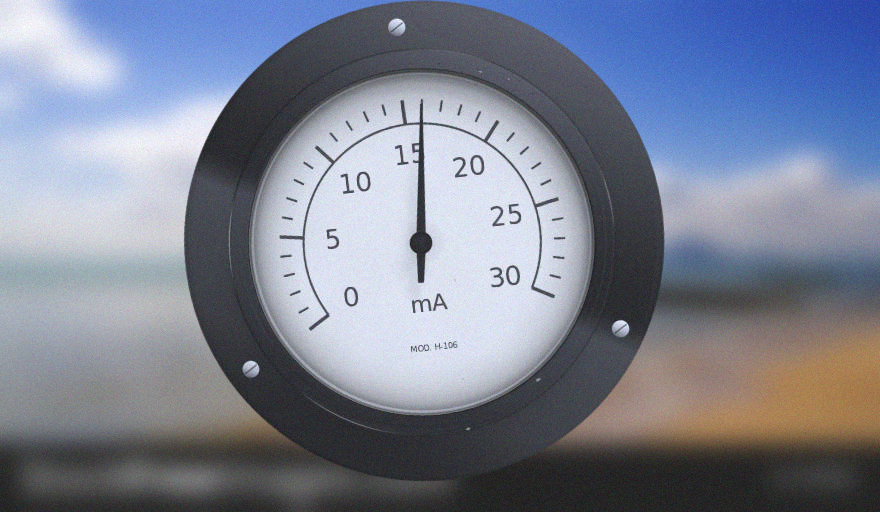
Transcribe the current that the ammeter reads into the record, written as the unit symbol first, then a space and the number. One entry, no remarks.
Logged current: mA 16
